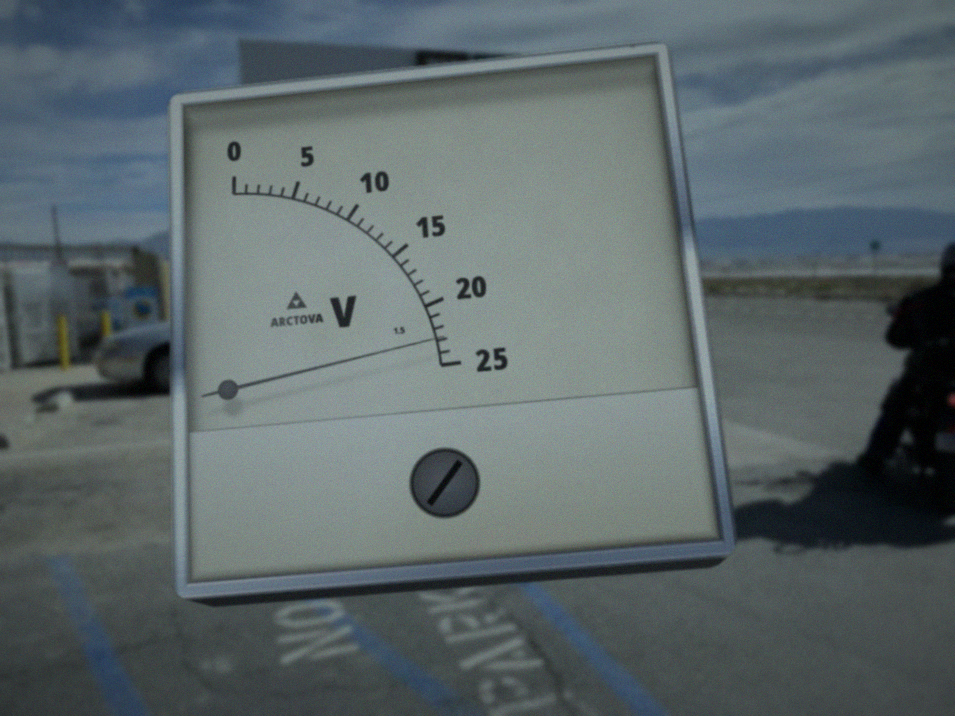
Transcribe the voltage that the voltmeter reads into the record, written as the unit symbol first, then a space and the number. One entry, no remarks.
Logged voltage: V 23
